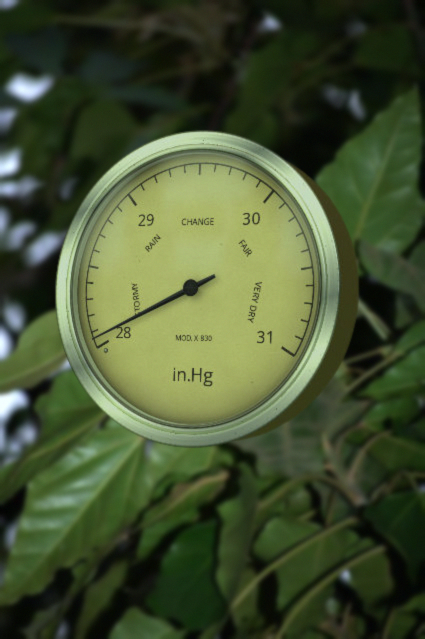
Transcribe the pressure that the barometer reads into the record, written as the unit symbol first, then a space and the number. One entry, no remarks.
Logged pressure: inHg 28.05
